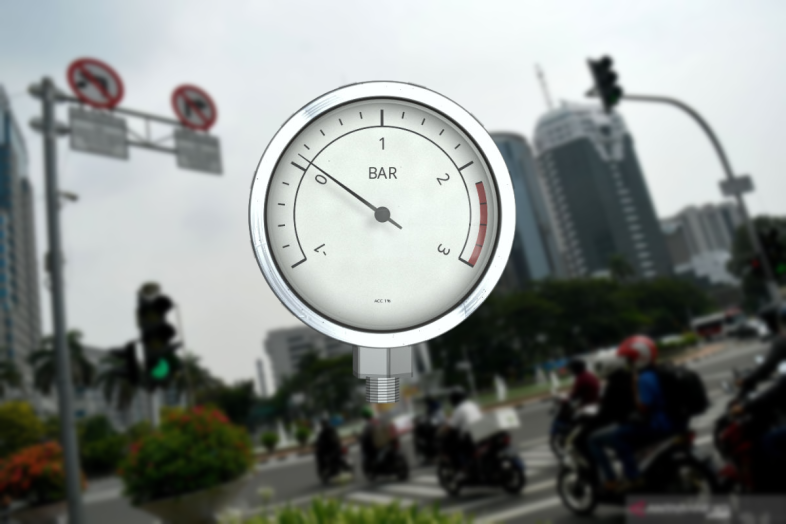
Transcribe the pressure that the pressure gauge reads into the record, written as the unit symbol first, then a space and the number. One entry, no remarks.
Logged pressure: bar 0.1
